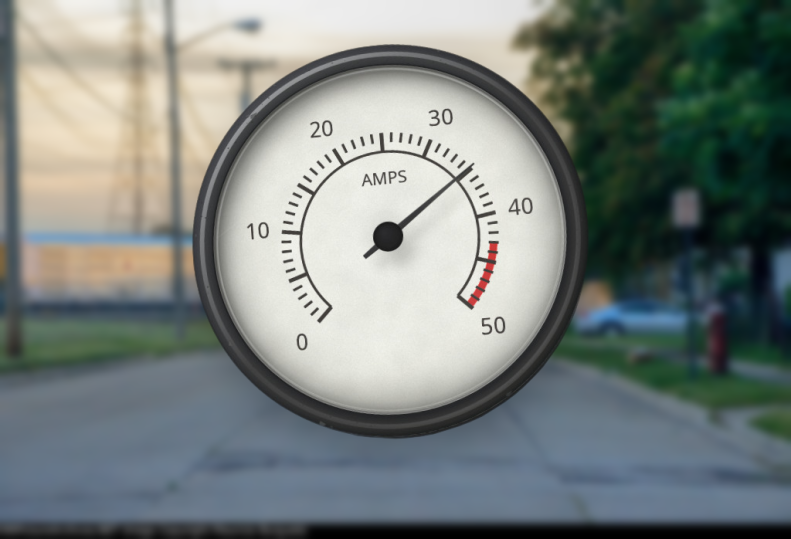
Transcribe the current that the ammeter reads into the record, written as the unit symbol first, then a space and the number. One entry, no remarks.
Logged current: A 35
